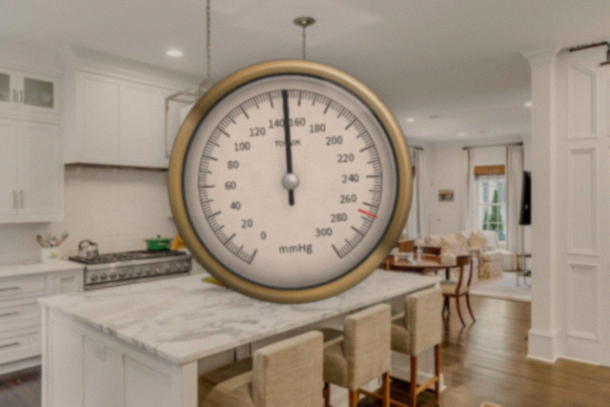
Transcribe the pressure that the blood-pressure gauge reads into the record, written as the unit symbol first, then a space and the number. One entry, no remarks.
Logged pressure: mmHg 150
